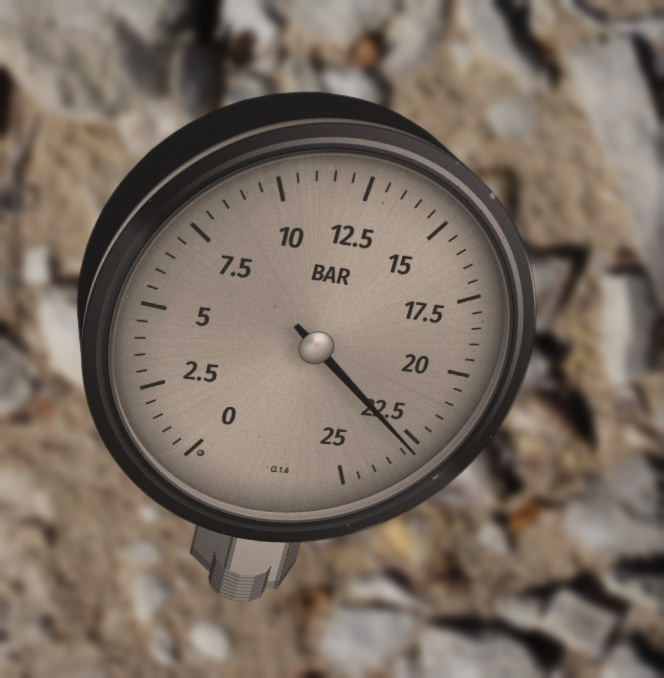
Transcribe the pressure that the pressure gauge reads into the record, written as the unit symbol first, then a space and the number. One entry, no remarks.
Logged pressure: bar 22.75
